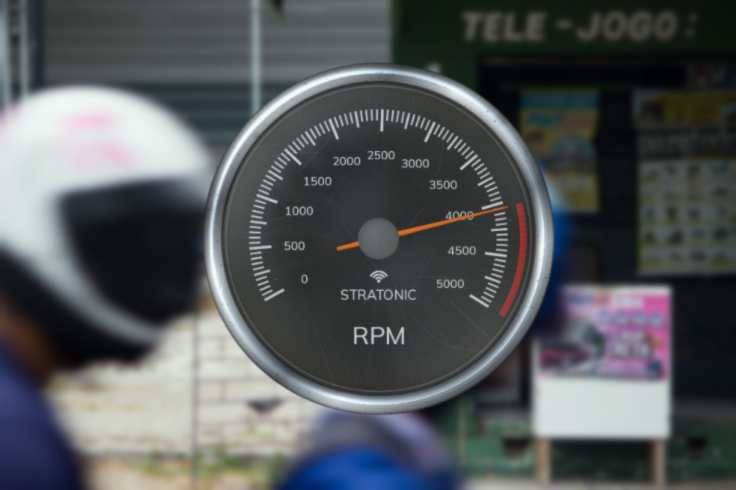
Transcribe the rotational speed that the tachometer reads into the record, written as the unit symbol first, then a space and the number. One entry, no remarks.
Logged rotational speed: rpm 4050
